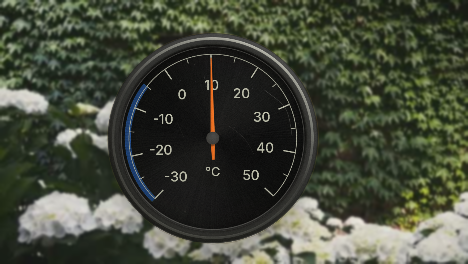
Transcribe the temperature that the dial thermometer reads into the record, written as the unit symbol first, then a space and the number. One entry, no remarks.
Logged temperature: °C 10
